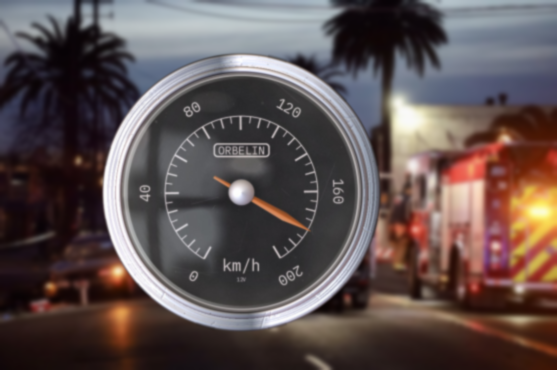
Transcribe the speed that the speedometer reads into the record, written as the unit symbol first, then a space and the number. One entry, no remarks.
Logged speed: km/h 180
